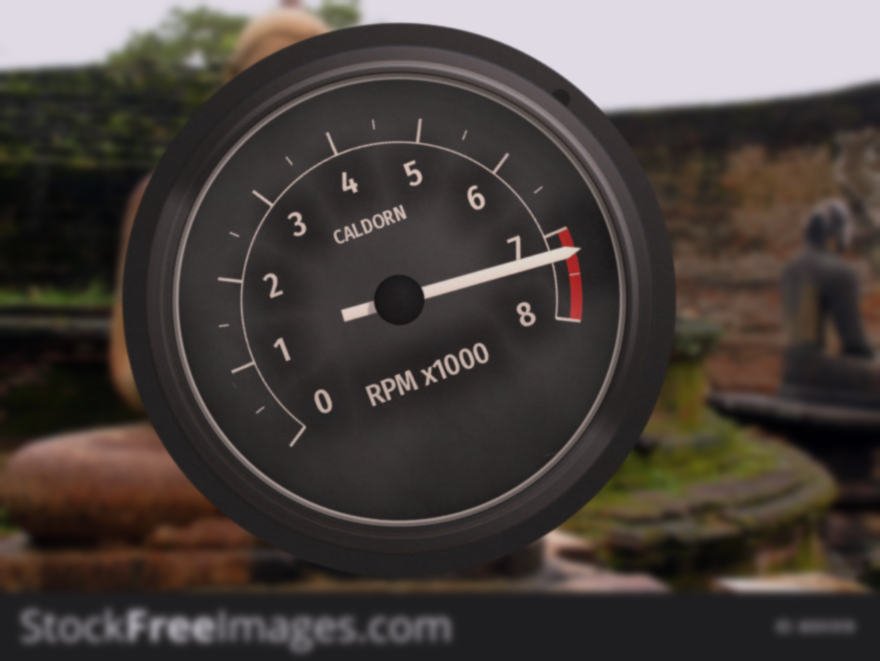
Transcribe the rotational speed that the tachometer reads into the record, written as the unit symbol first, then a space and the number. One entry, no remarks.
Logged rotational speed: rpm 7250
